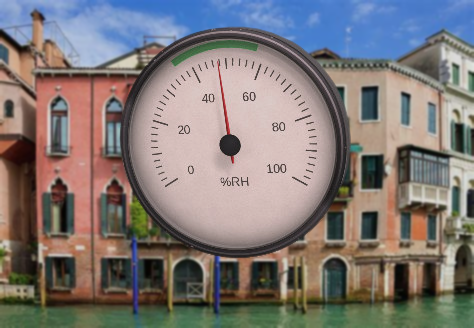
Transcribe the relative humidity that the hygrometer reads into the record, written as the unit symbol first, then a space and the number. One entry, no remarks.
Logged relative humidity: % 48
